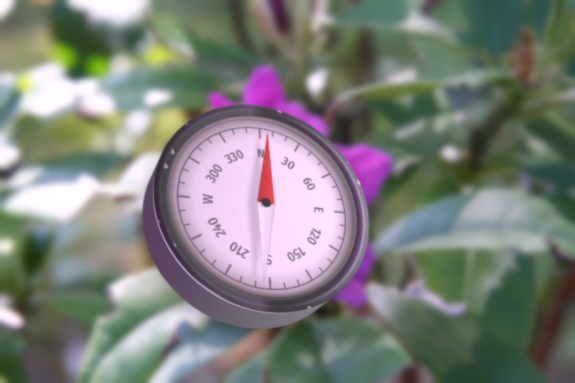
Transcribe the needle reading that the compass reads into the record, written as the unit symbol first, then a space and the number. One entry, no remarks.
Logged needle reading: ° 5
